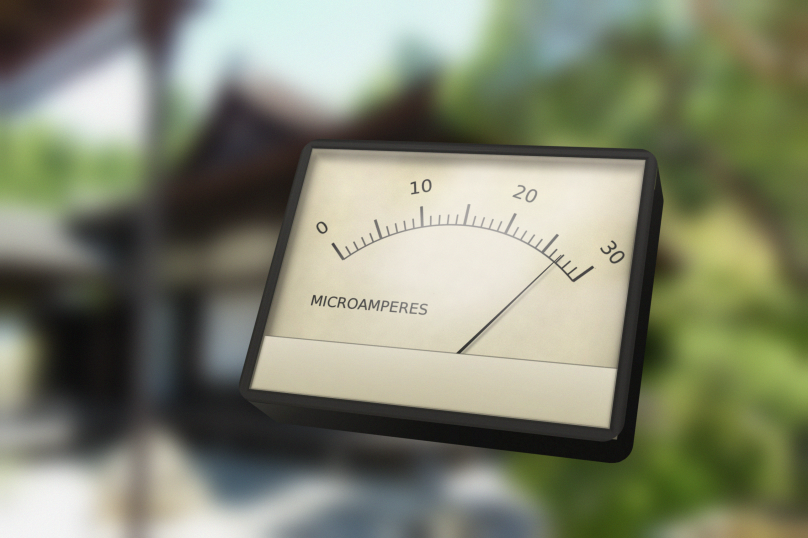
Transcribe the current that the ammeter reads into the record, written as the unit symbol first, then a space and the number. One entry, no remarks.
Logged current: µA 27
